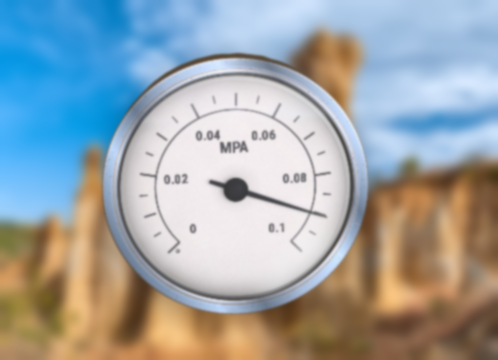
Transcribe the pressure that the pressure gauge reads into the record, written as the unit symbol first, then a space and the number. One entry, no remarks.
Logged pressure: MPa 0.09
